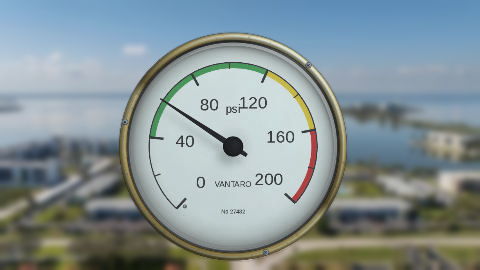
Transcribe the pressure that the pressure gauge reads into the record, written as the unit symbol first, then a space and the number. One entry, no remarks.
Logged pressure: psi 60
